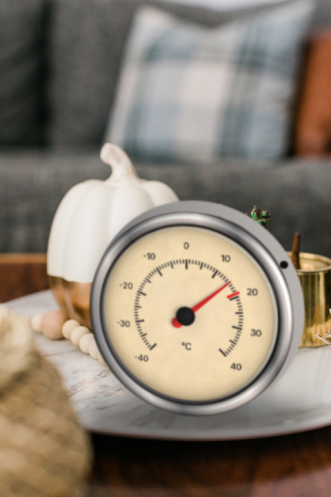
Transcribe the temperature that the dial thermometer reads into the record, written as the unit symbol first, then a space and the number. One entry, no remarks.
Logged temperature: °C 15
